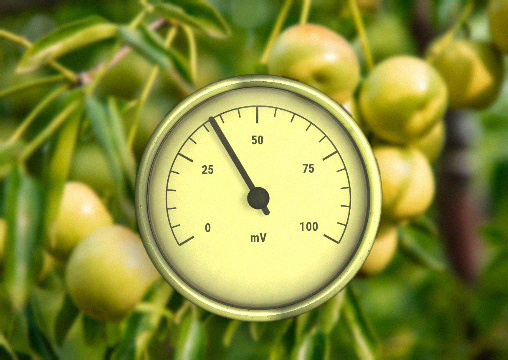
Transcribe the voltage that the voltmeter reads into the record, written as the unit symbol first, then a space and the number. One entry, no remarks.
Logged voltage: mV 37.5
